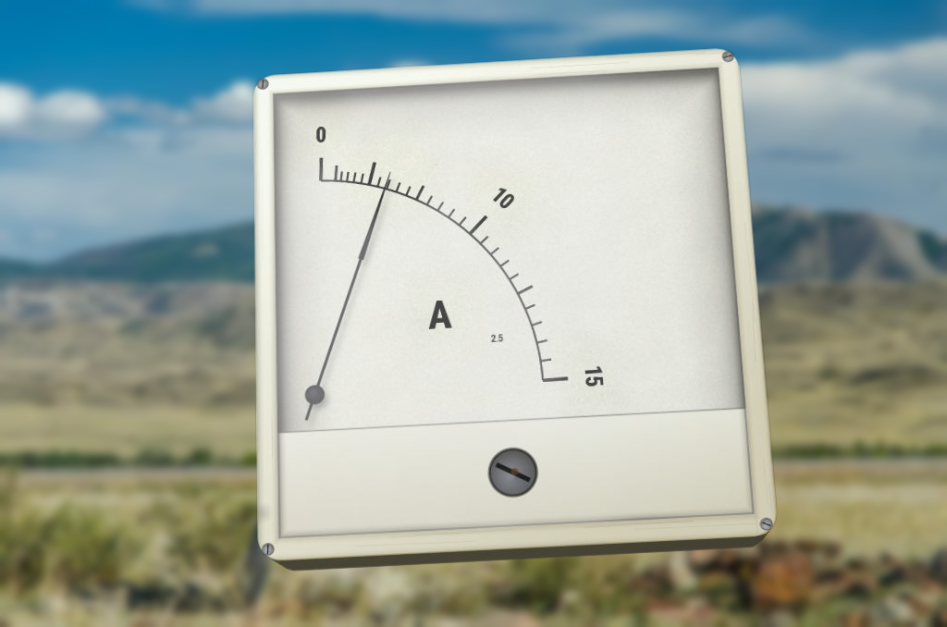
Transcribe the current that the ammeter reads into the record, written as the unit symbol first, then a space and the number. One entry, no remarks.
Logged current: A 6
